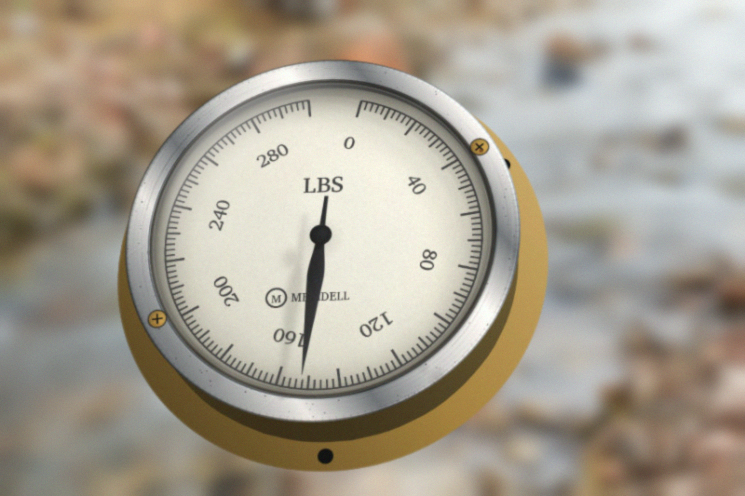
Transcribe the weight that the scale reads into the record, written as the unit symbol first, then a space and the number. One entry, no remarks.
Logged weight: lb 152
